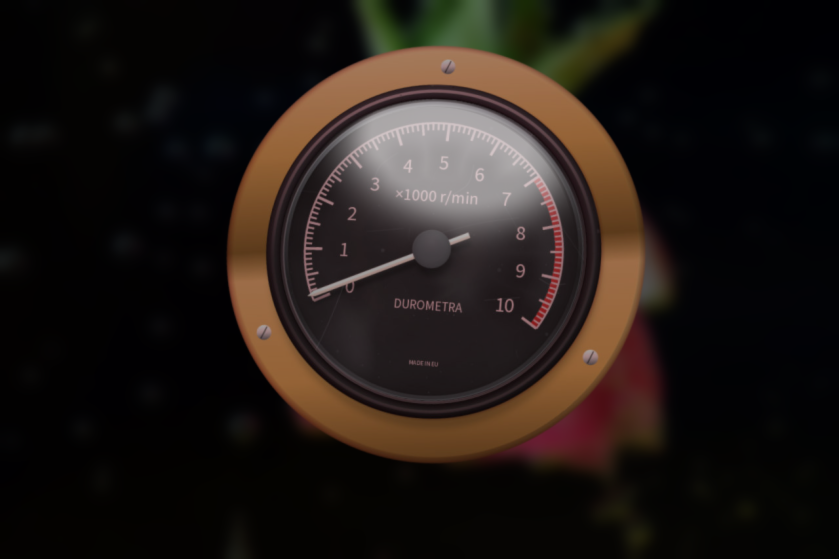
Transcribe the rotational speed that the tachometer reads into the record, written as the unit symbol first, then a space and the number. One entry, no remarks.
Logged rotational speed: rpm 100
